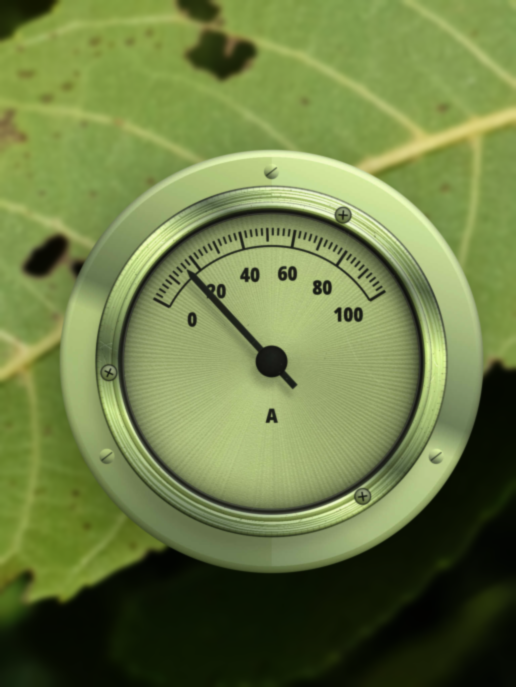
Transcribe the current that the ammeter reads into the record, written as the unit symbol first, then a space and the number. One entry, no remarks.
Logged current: A 16
